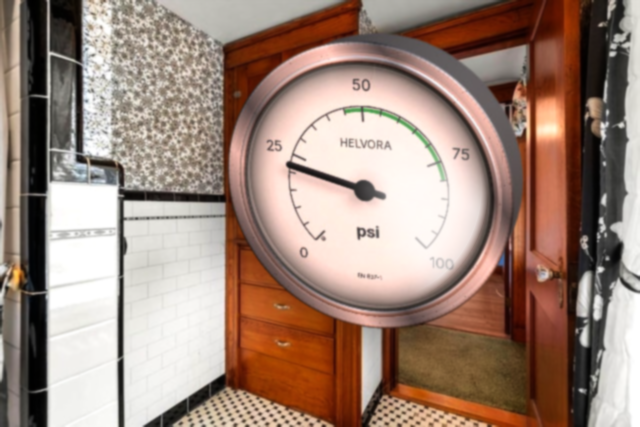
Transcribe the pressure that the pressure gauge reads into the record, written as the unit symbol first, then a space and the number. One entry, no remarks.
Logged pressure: psi 22.5
